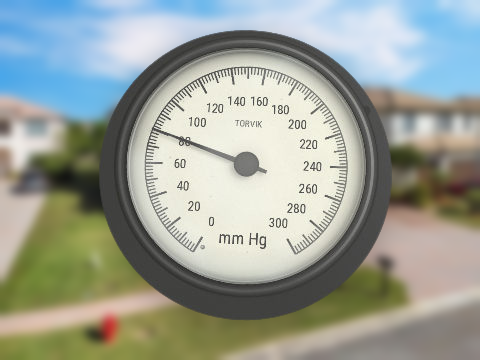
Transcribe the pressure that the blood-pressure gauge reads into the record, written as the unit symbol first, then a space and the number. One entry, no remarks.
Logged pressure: mmHg 80
